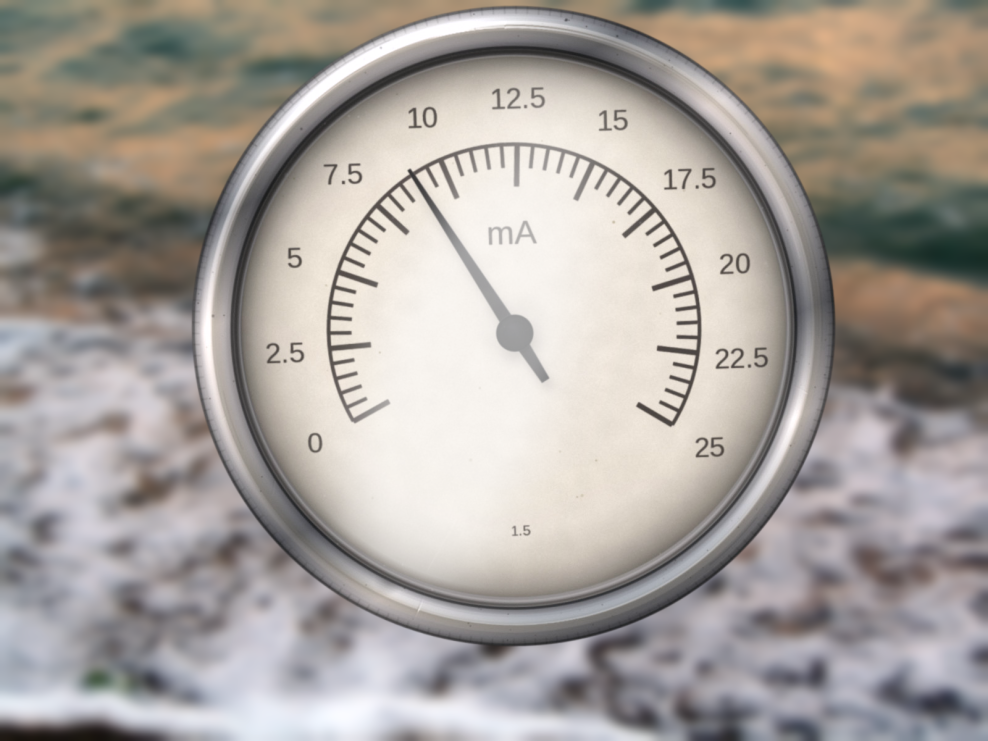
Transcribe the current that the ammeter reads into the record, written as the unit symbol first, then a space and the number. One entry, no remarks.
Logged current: mA 9
